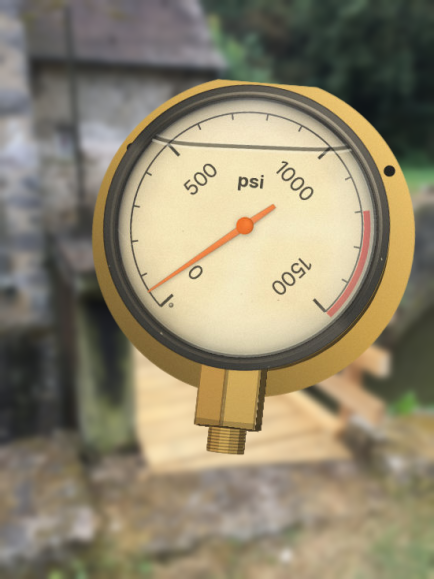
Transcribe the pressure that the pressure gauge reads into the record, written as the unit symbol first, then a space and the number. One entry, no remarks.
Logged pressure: psi 50
